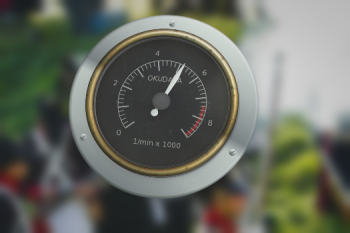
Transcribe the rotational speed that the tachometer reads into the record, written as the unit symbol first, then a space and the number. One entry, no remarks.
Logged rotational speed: rpm 5200
